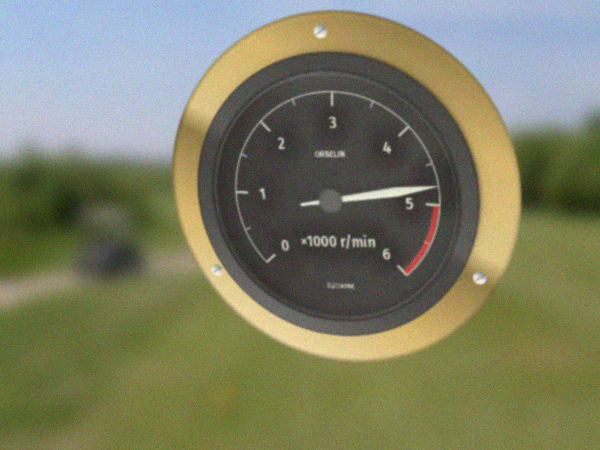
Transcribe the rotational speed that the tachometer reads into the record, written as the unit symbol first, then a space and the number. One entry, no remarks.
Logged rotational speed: rpm 4750
